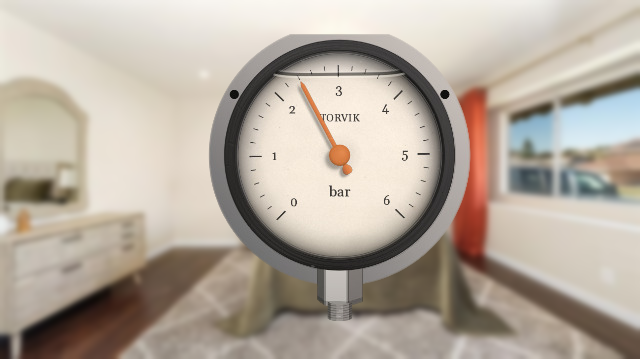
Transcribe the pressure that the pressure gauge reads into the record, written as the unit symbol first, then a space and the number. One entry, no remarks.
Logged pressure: bar 2.4
